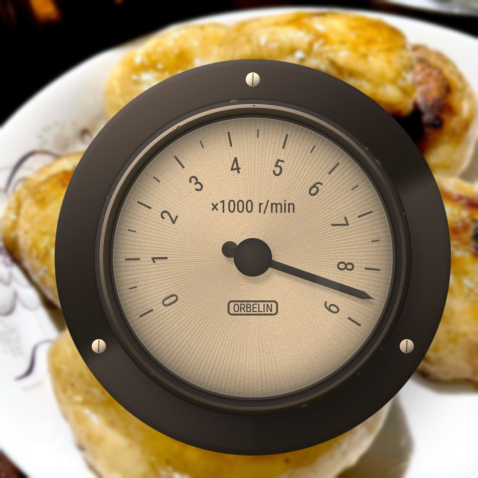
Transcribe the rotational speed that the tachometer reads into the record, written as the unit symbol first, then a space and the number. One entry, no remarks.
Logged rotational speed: rpm 8500
